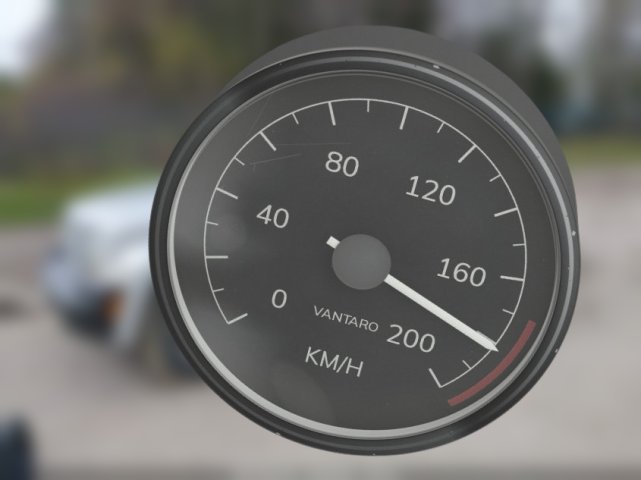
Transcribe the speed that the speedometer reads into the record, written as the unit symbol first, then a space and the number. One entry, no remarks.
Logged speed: km/h 180
